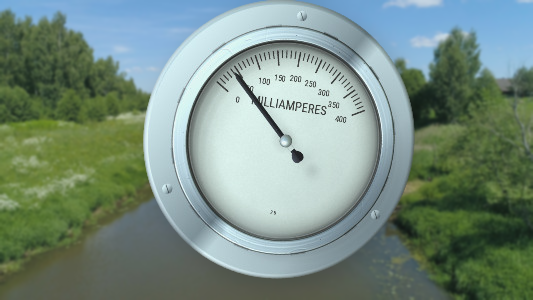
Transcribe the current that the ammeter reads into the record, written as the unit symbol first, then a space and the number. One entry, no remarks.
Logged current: mA 40
